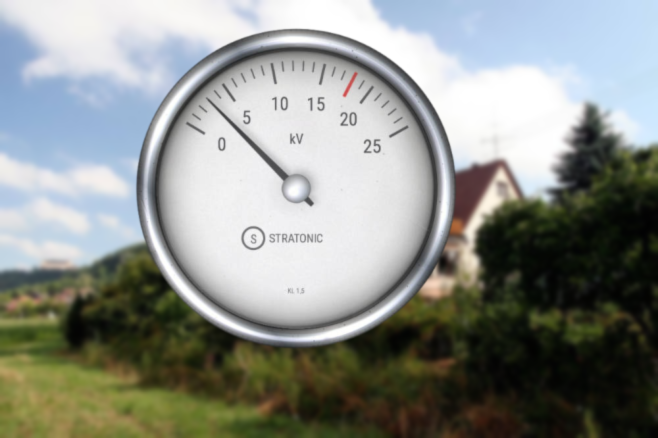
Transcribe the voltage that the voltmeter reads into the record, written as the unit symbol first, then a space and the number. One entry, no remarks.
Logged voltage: kV 3
